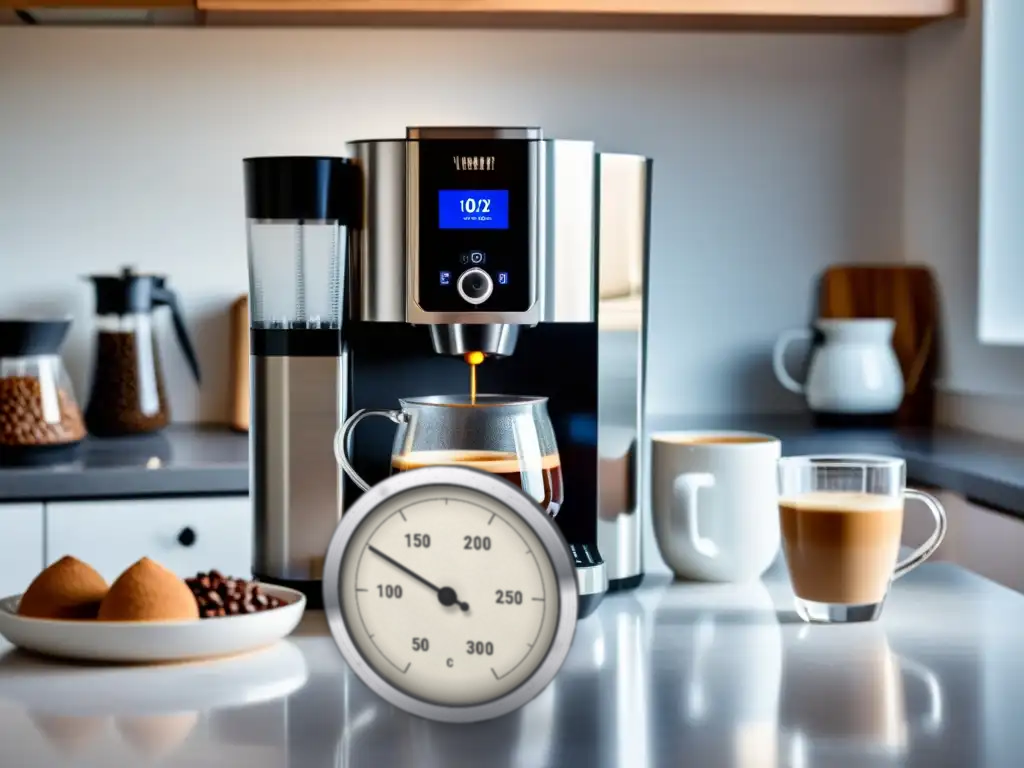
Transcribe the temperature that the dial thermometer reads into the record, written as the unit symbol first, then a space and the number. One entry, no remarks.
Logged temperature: °C 125
